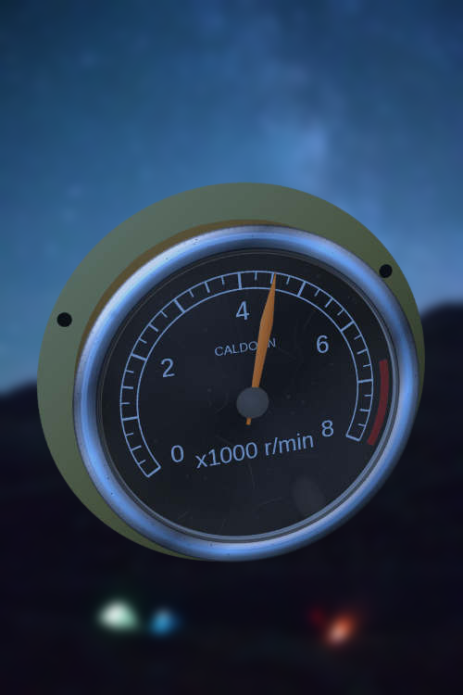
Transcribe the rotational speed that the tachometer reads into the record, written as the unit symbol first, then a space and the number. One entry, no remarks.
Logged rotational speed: rpm 4500
